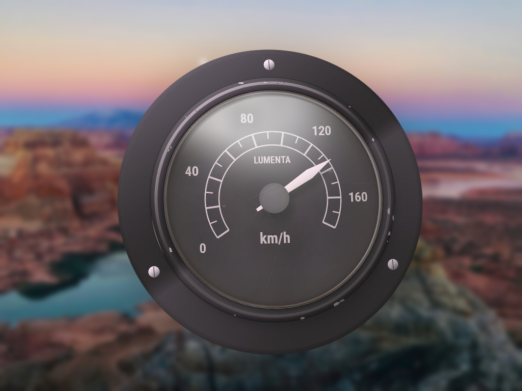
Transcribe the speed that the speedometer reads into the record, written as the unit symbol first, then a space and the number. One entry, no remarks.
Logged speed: km/h 135
